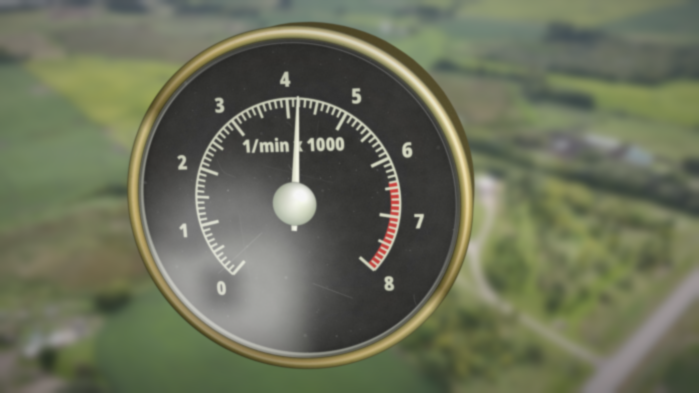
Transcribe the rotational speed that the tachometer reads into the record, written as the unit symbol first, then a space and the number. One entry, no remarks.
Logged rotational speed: rpm 4200
